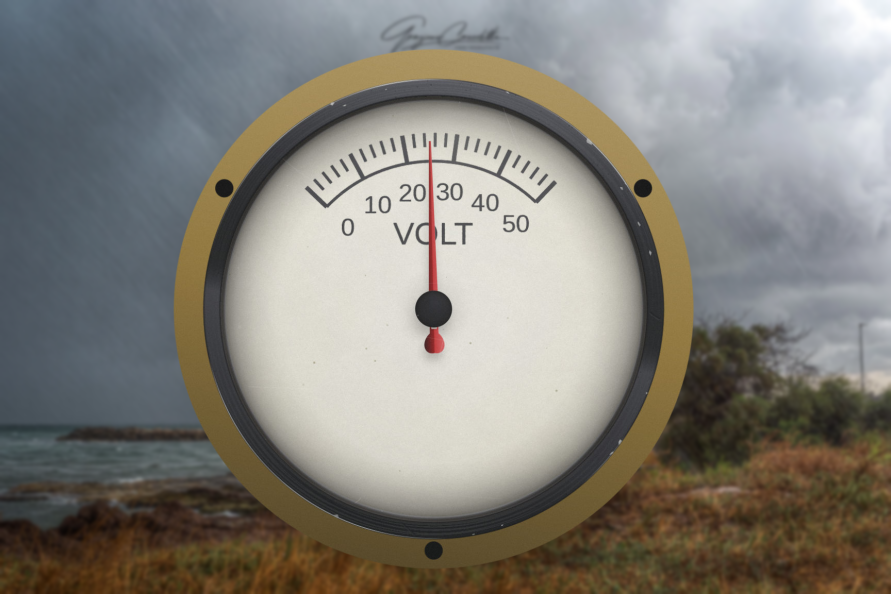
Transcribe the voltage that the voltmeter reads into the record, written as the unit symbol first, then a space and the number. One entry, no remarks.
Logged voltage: V 25
